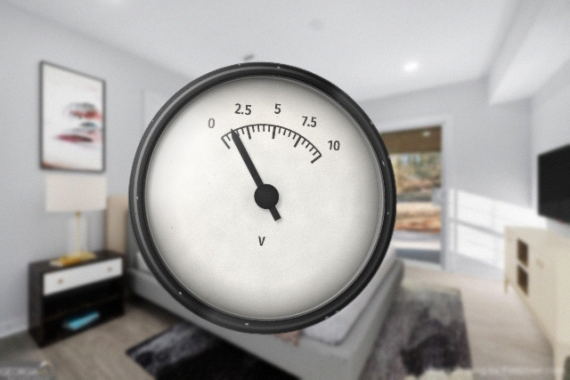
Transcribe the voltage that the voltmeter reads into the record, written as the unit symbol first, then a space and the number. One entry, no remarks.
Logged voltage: V 1
